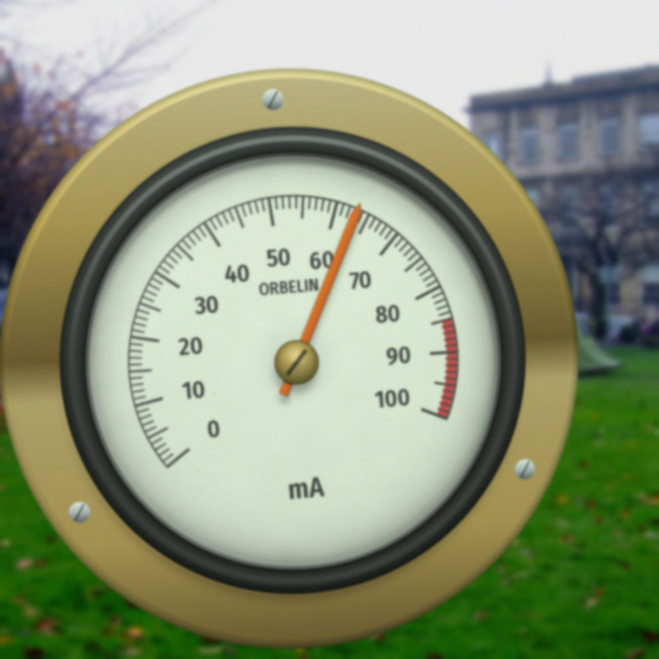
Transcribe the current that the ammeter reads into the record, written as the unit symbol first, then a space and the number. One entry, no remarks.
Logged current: mA 63
